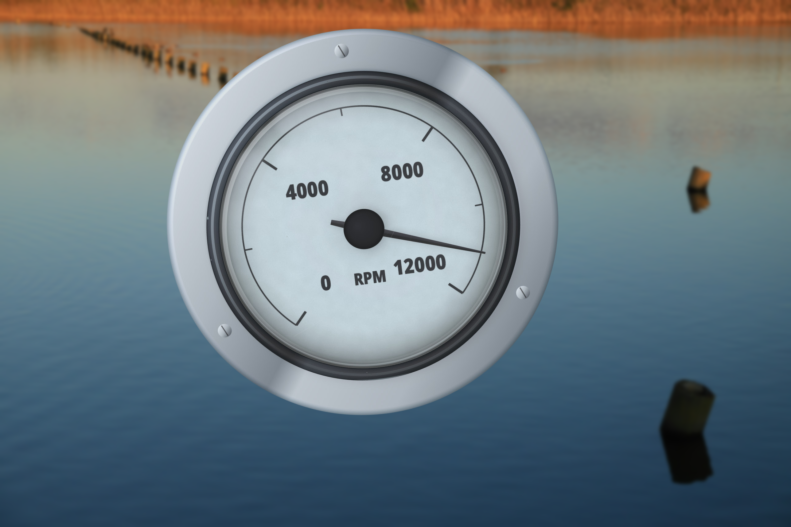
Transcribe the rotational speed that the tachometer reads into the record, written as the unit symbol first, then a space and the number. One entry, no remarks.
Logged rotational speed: rpm 11000
